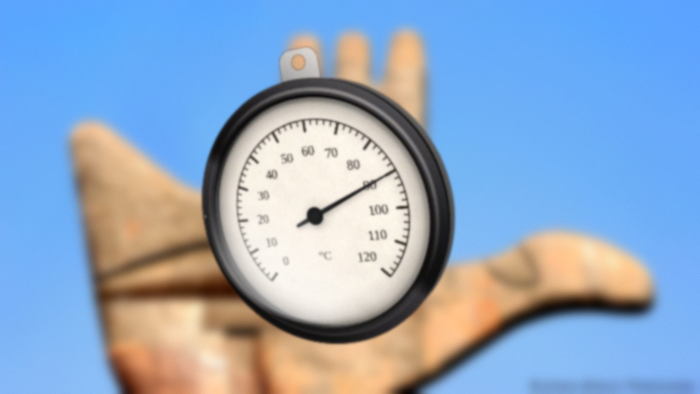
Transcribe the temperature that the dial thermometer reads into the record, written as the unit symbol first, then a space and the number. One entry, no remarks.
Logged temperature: °C 90
